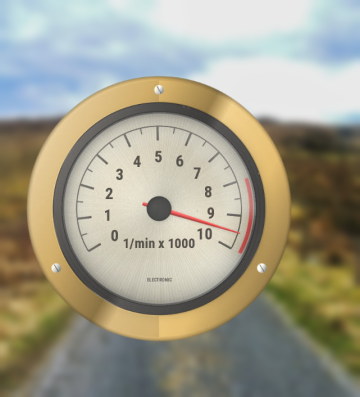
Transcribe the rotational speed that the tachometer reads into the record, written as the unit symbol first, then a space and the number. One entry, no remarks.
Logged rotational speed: rpm 9500
